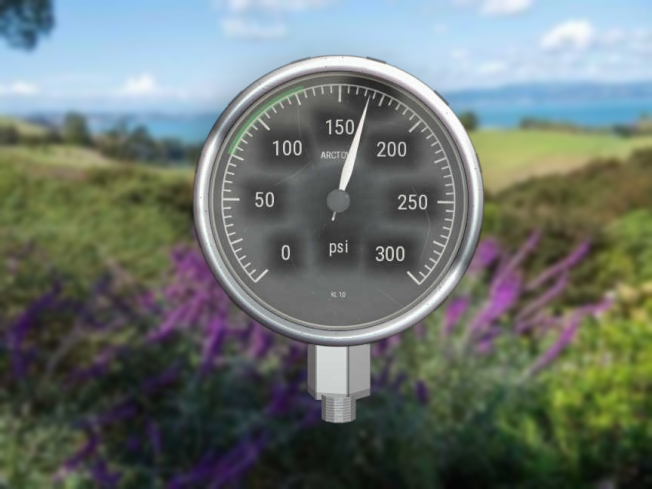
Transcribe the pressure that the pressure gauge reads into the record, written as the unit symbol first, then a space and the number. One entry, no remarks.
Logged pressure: psi 167.5
